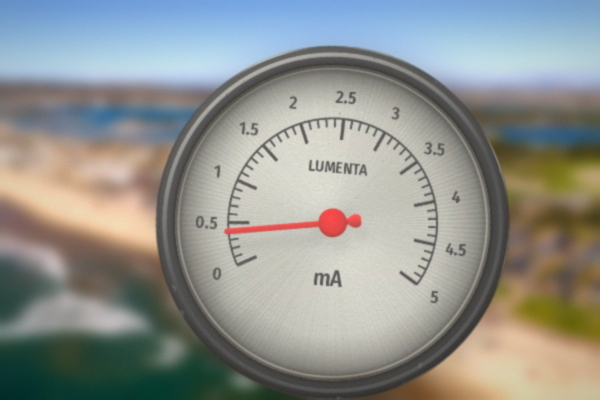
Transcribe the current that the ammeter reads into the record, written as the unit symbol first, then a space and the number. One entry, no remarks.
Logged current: mA 0.4
